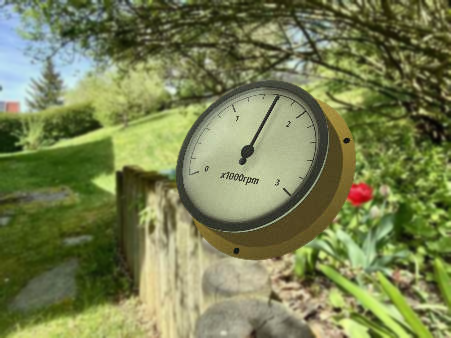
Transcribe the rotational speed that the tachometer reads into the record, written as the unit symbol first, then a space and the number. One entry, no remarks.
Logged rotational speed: rpm 1600
